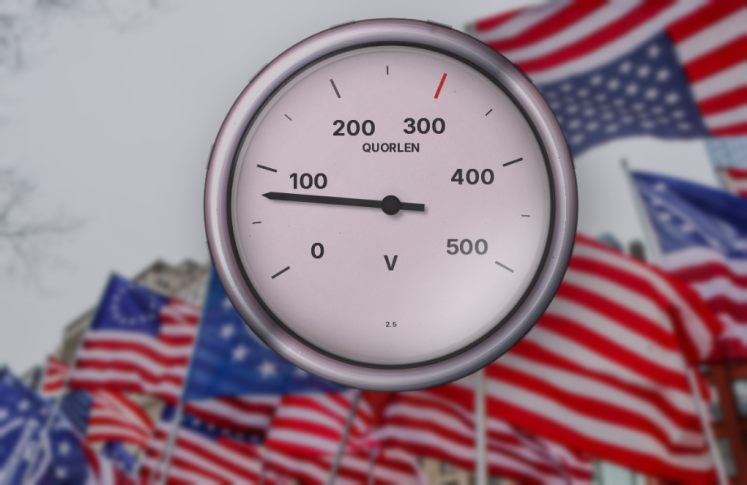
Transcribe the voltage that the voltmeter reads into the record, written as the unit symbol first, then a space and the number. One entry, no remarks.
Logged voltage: V 75
